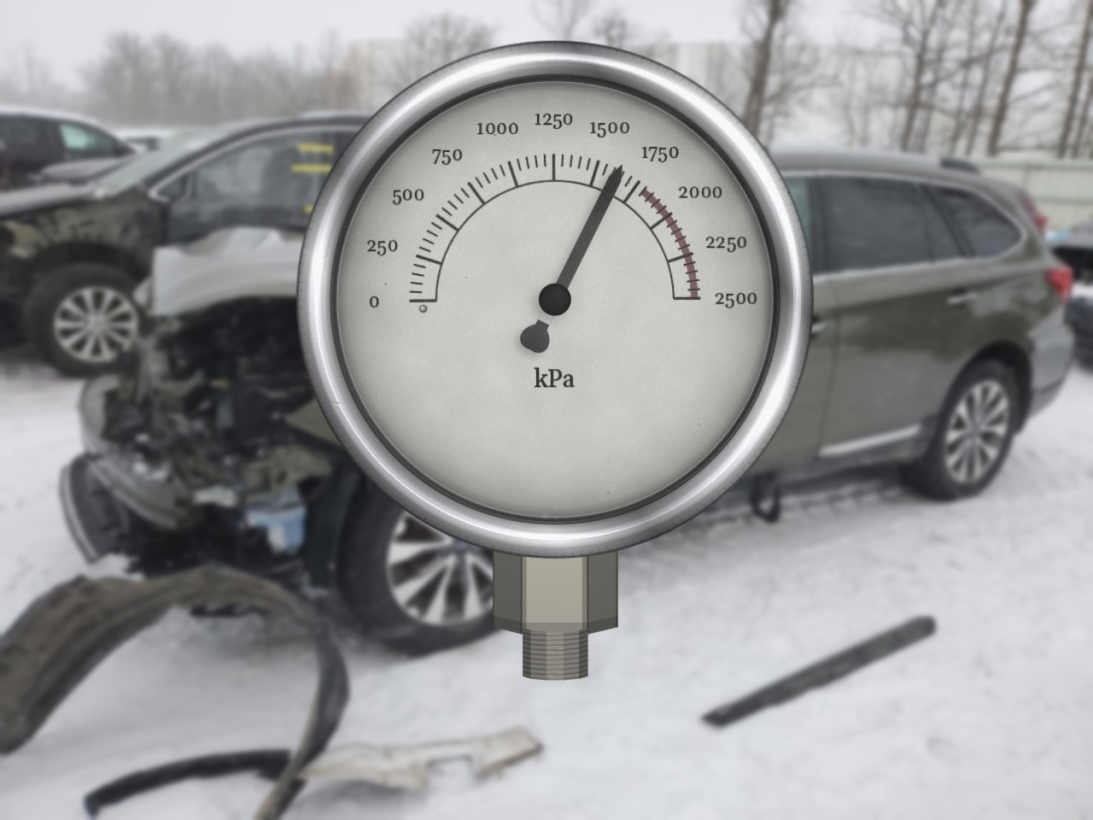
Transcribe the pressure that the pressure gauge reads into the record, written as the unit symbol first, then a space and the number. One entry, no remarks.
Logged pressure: kPa 1625
